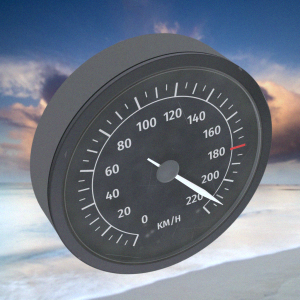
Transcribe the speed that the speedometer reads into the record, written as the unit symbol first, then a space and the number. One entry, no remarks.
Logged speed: km/h 212.5
